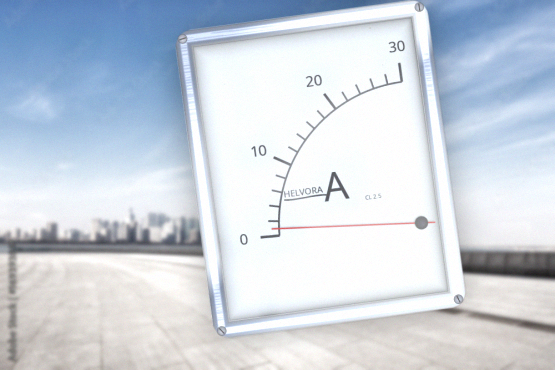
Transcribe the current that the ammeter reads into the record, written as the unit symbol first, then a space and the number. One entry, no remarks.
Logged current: A 1
